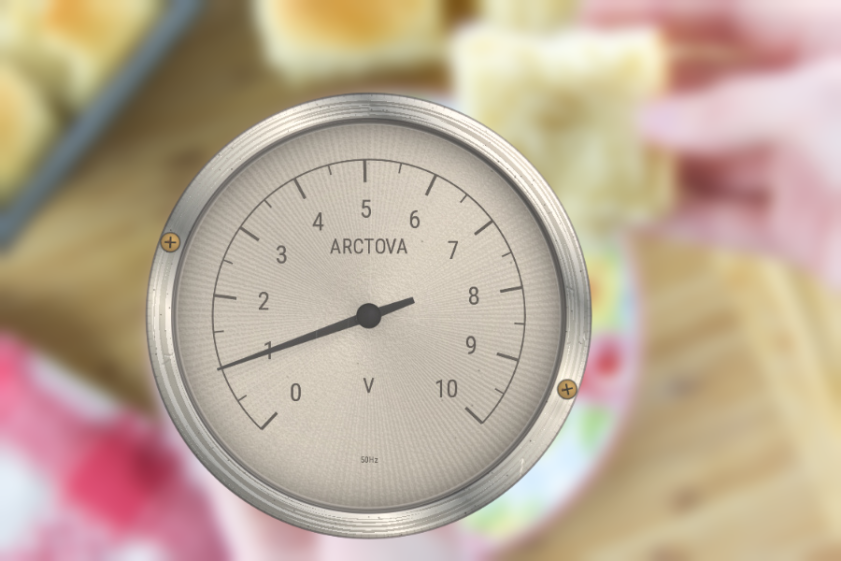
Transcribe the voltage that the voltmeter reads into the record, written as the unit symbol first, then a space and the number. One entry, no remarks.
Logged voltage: V 1
